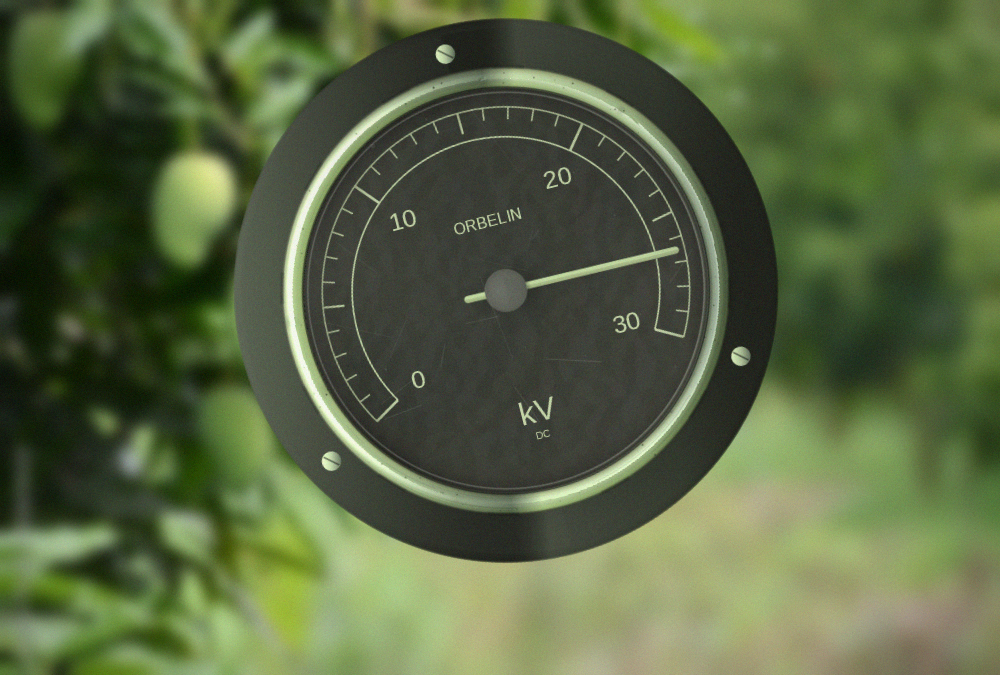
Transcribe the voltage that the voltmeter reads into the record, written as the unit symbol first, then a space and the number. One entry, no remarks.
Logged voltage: kV 26.5
